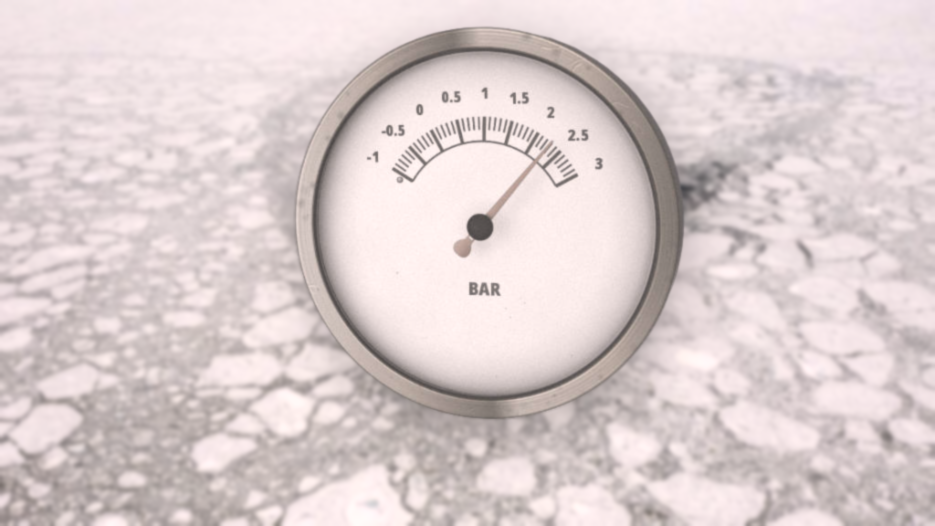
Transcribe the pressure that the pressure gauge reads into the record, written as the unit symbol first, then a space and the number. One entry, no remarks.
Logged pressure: bar 2.3
